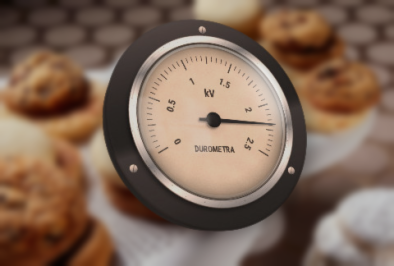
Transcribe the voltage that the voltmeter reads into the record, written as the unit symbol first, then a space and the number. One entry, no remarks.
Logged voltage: kV 2.2
